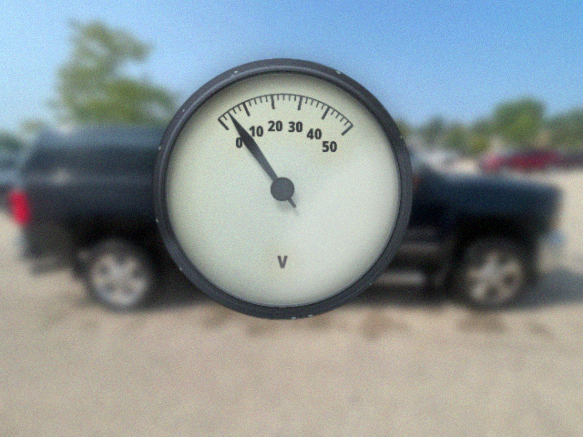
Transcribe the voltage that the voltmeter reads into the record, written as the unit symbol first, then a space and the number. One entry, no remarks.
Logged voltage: V 4
